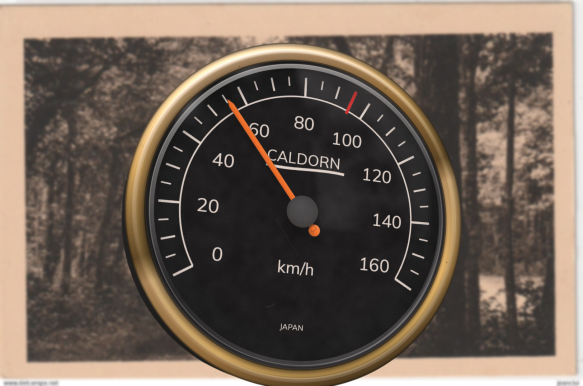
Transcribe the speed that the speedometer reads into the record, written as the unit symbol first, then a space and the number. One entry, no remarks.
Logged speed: km/h 55
